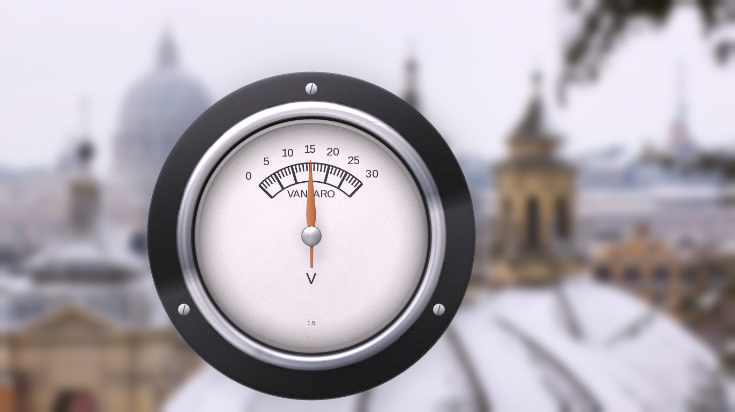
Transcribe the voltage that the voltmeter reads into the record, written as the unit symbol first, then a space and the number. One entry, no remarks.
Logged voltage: V 15
